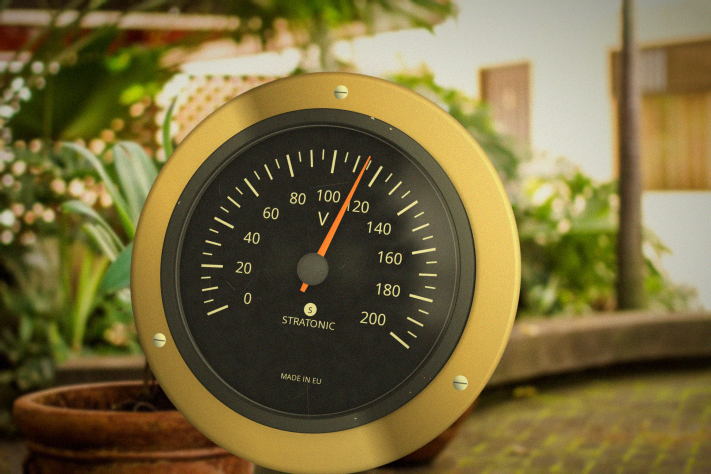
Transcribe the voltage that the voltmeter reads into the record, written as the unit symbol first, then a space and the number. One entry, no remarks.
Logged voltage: V 115
